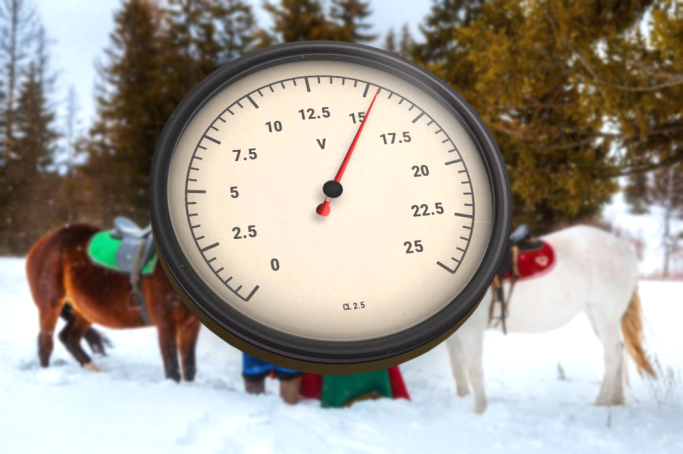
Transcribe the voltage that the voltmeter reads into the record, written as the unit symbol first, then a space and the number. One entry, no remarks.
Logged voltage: V 15.5
